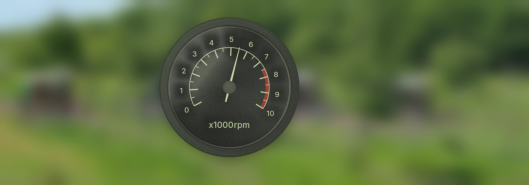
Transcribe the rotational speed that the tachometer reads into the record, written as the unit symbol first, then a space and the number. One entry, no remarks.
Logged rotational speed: rpm 5500
